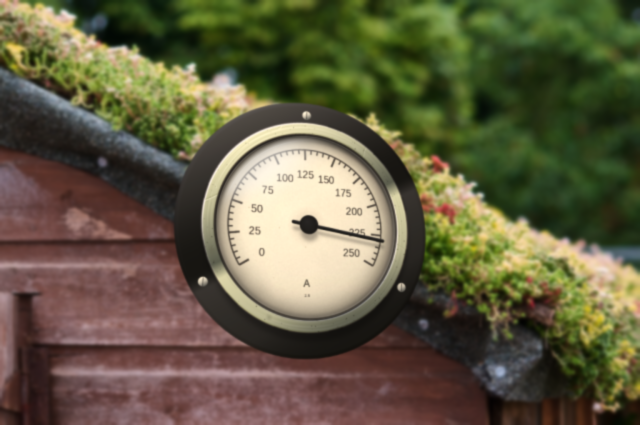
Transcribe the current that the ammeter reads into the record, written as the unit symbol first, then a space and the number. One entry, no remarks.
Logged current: A 230
